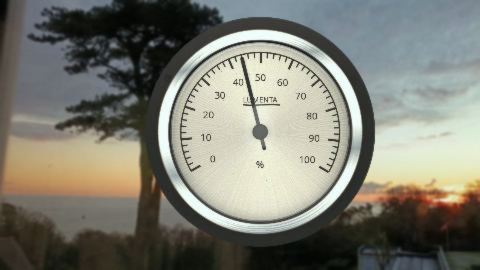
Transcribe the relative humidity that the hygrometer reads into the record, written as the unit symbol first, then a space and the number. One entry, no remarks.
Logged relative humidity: % 44
